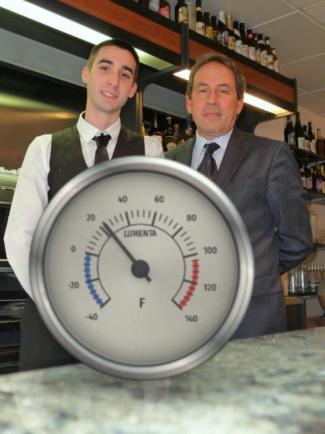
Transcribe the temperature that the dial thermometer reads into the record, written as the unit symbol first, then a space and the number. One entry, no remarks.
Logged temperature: °F 24
